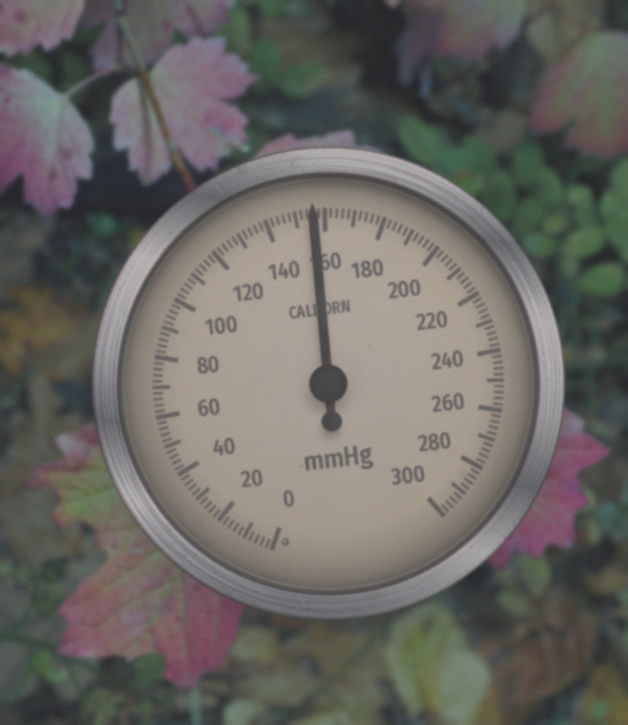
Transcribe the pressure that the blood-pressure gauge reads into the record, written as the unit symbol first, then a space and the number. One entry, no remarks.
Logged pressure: mmHg 156
